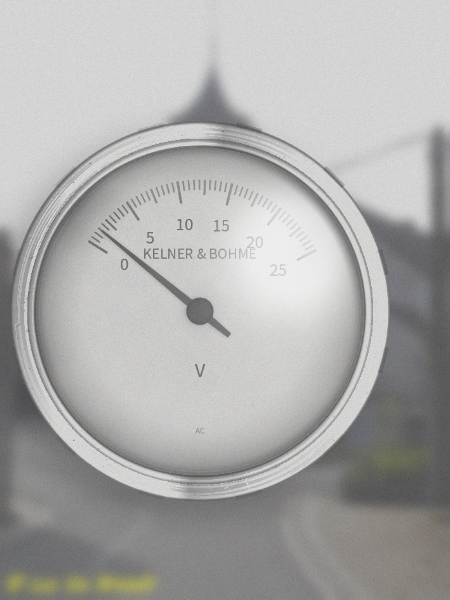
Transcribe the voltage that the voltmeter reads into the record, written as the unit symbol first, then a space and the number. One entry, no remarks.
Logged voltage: V 1.5
